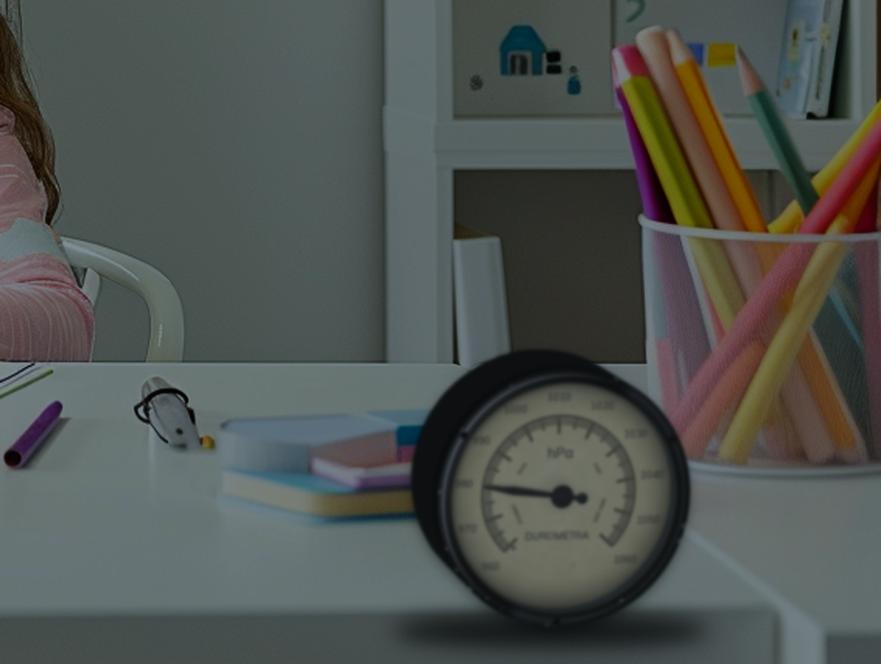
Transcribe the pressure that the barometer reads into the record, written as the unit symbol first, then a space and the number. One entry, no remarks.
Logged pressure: hPa 980
